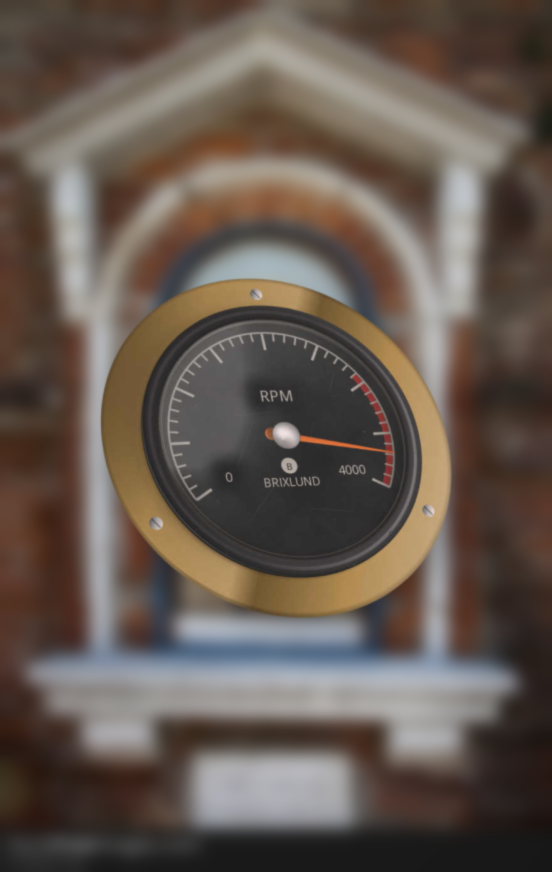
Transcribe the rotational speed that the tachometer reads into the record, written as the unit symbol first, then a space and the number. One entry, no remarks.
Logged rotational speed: rpm 3700
